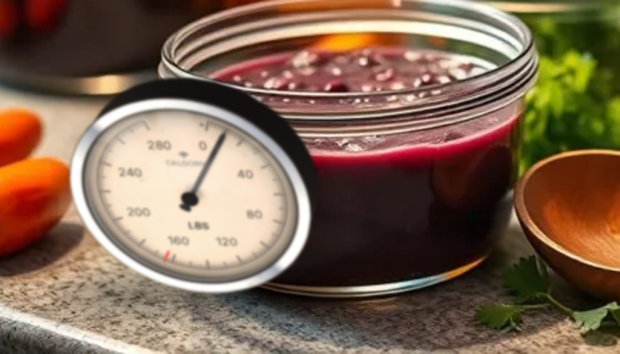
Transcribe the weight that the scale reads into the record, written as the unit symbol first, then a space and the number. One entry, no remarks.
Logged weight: lb 10
